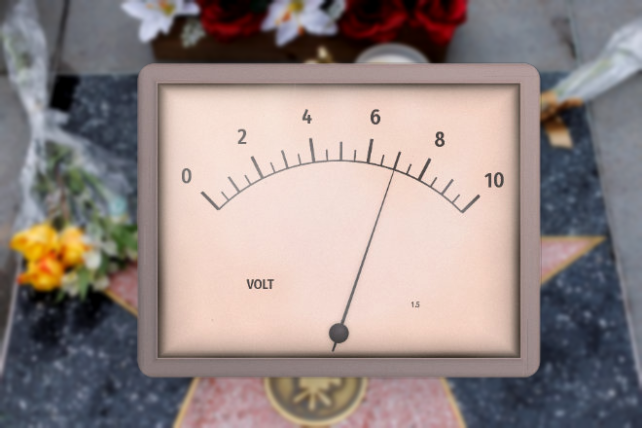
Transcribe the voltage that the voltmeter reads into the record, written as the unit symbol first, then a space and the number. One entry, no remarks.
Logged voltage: V 7
